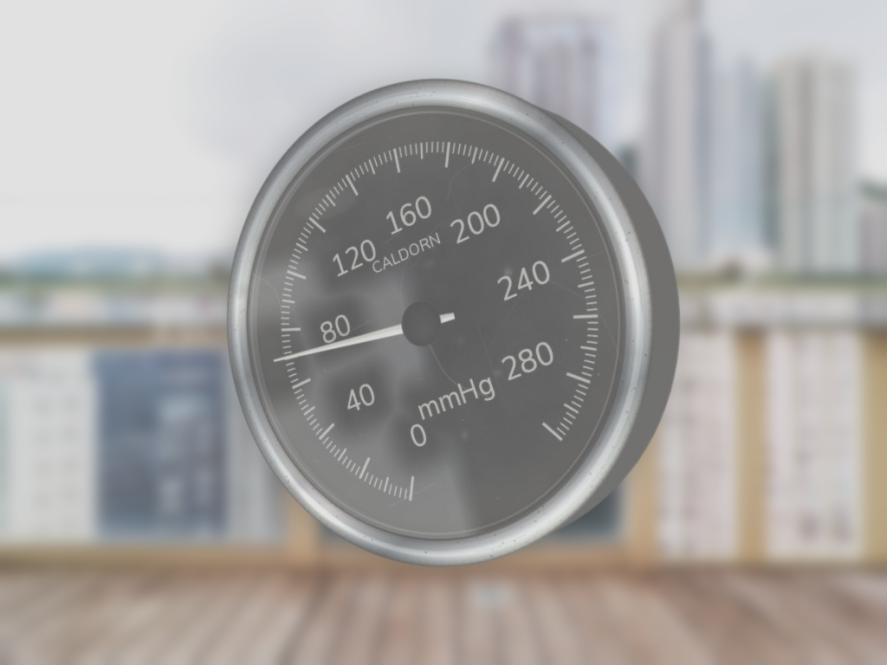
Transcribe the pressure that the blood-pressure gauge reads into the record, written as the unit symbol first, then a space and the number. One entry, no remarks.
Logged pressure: mmHg 70
